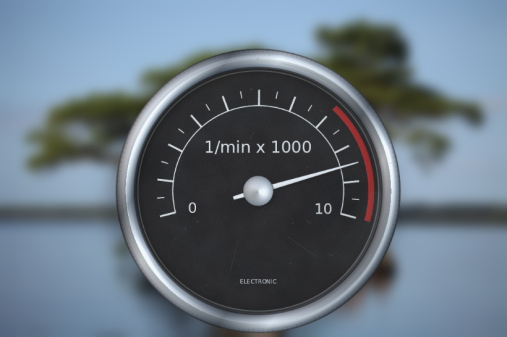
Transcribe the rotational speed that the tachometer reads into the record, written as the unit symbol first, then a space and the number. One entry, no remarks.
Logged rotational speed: rpm 8500
